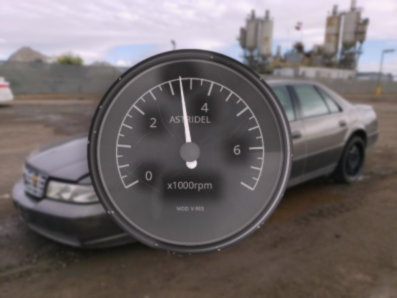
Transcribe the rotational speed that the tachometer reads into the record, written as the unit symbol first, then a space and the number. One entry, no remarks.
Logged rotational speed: rpm 3250
